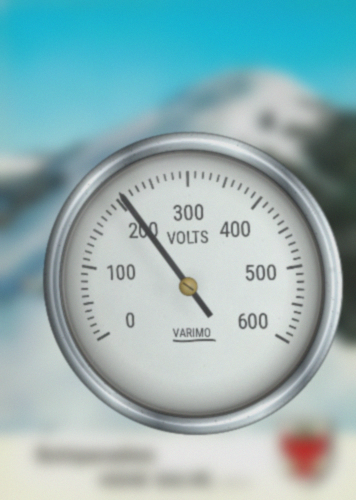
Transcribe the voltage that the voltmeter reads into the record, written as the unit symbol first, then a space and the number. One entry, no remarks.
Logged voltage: V 210
